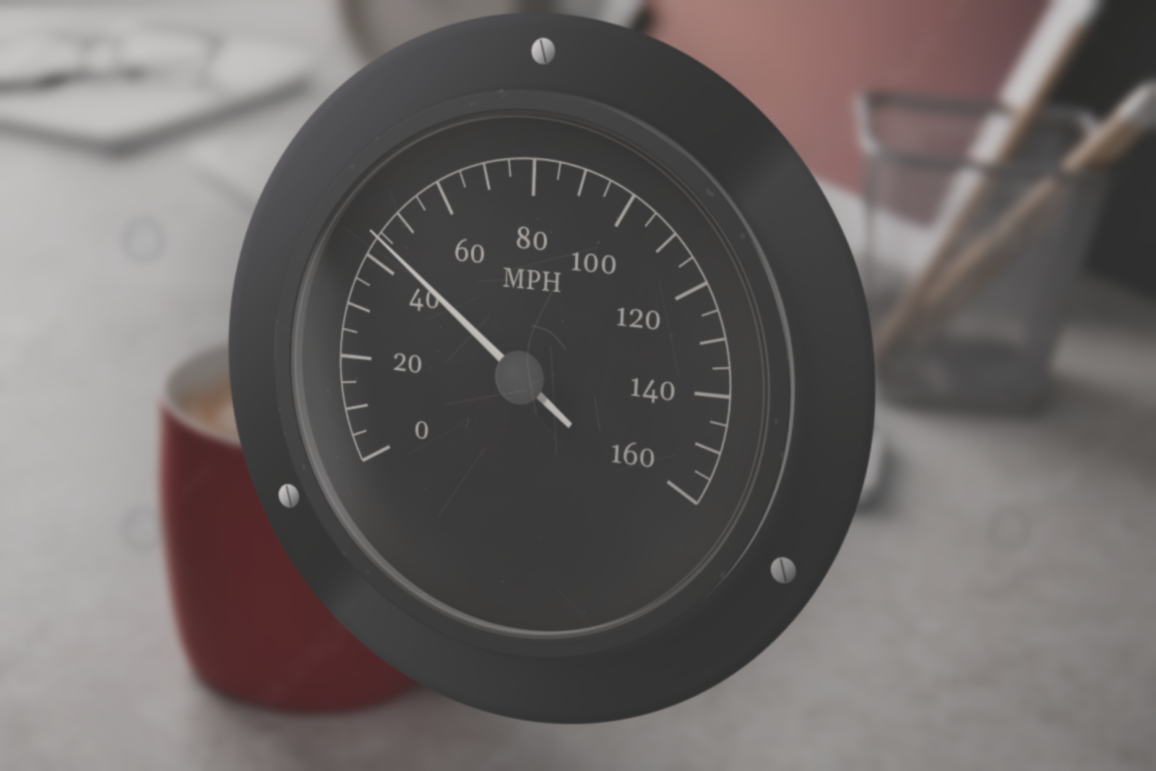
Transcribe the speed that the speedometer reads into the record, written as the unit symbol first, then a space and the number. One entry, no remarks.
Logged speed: mph 45
